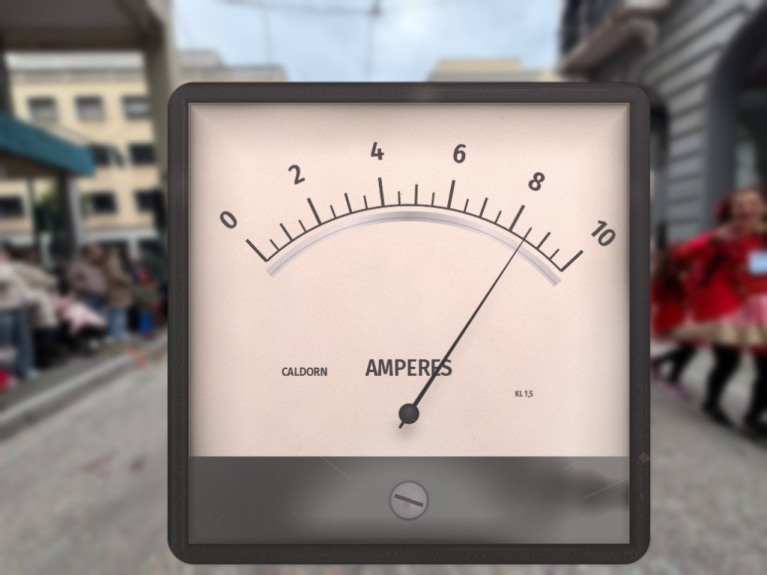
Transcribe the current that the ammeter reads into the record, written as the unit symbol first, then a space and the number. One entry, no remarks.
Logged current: A 8.5
